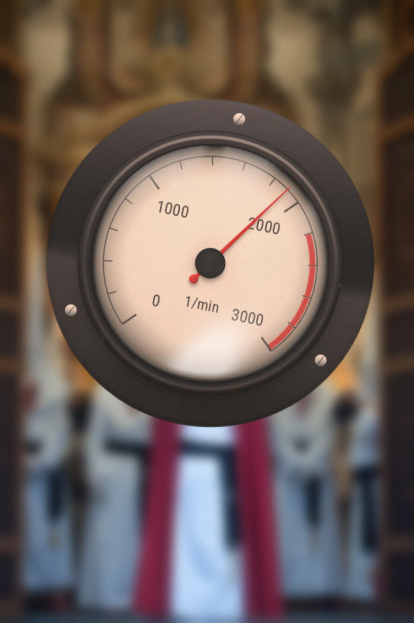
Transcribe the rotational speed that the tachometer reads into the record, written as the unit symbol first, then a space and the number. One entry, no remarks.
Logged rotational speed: rpm 1900
